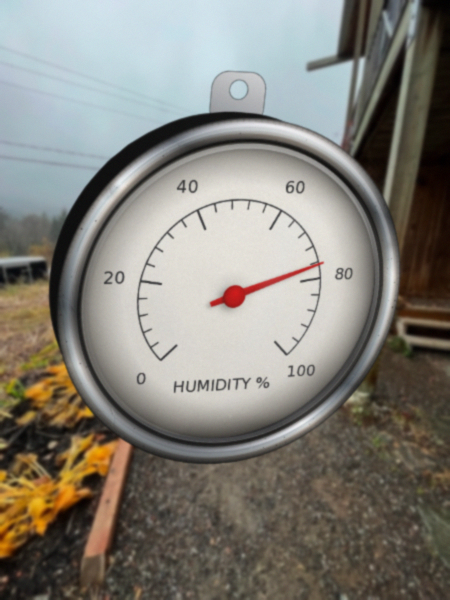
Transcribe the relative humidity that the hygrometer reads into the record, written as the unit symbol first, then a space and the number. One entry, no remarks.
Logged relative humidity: % 76
